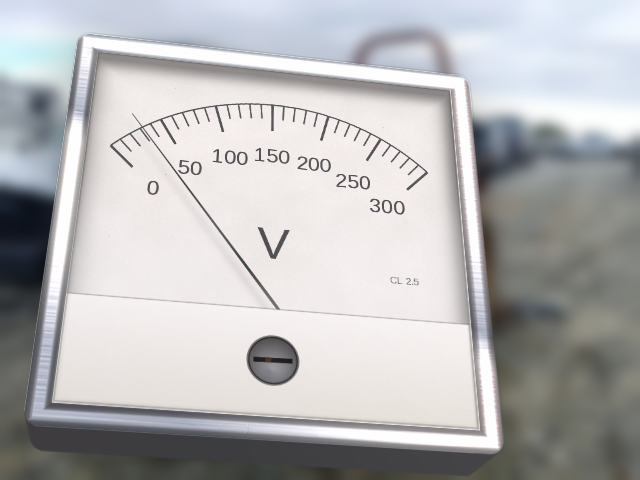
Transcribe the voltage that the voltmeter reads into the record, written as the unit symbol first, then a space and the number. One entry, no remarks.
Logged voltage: V 30
